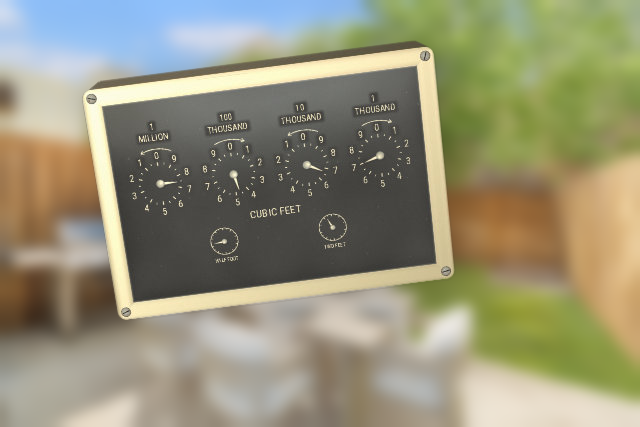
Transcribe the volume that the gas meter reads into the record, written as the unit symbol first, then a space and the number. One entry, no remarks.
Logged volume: ft³ 746700
